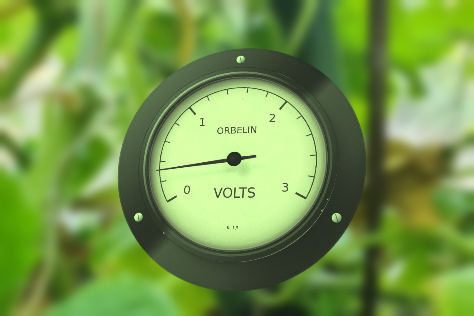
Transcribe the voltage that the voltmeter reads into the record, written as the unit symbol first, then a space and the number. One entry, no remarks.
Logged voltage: V 0.3
